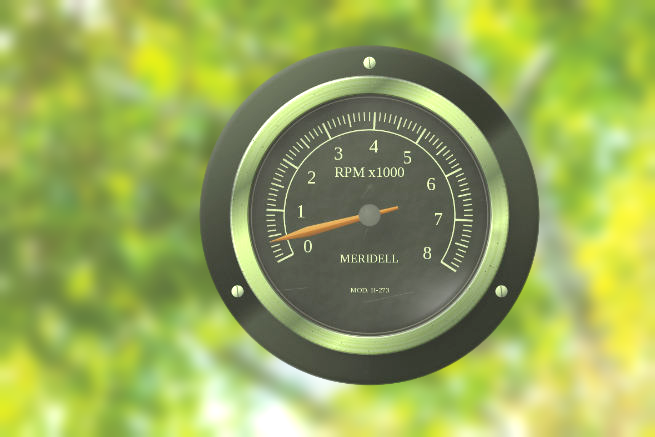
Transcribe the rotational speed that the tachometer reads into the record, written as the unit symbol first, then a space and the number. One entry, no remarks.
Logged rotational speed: rpm 400
